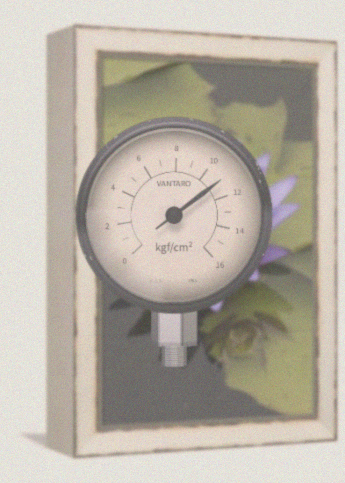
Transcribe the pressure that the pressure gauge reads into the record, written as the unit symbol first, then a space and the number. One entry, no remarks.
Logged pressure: kg/cm² 11
